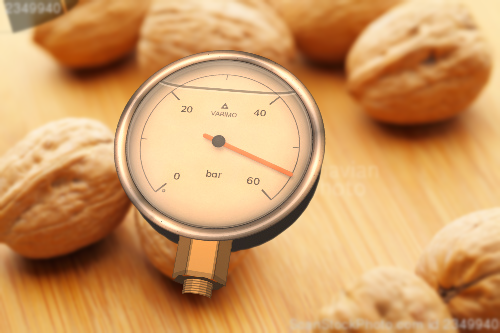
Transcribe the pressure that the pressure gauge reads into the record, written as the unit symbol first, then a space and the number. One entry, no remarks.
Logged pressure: bar 55
